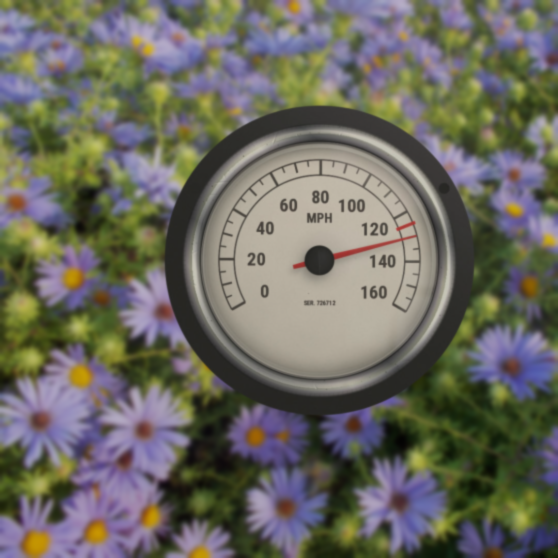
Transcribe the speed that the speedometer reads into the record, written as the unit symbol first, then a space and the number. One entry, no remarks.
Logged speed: mph 130
